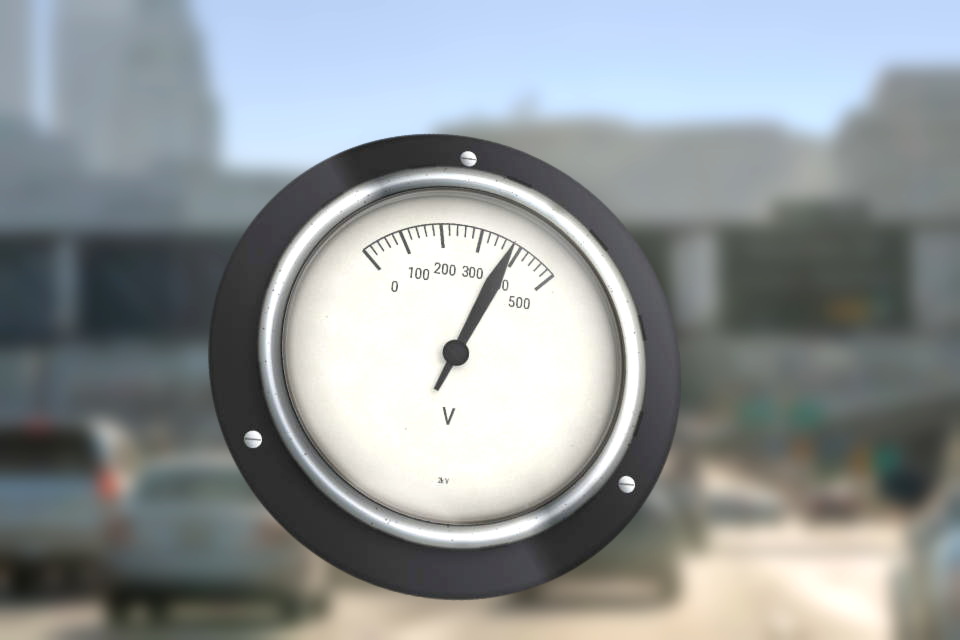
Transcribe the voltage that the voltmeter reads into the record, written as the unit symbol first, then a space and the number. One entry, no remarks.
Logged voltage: V 380
